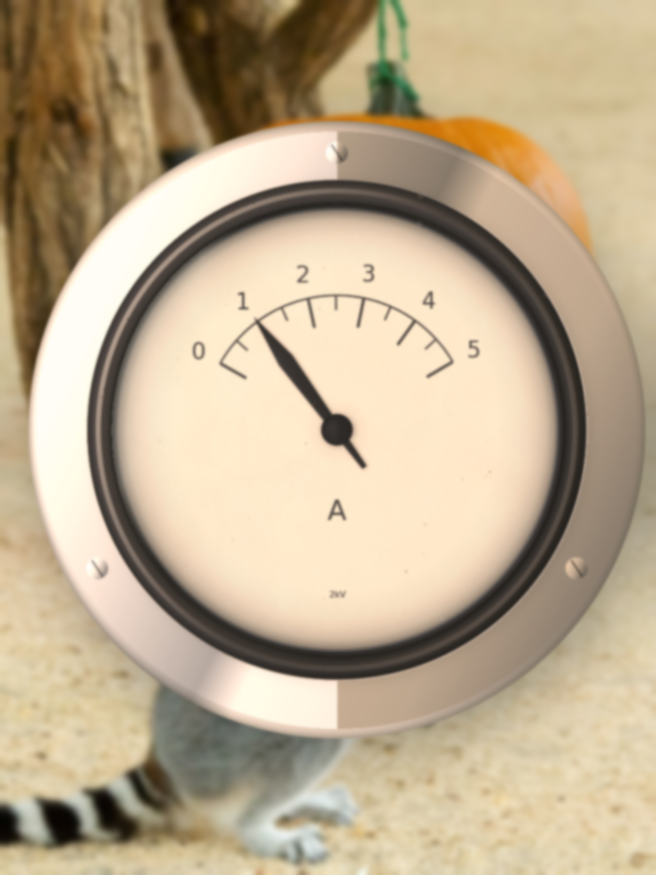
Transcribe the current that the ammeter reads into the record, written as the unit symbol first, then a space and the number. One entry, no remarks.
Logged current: A 1
